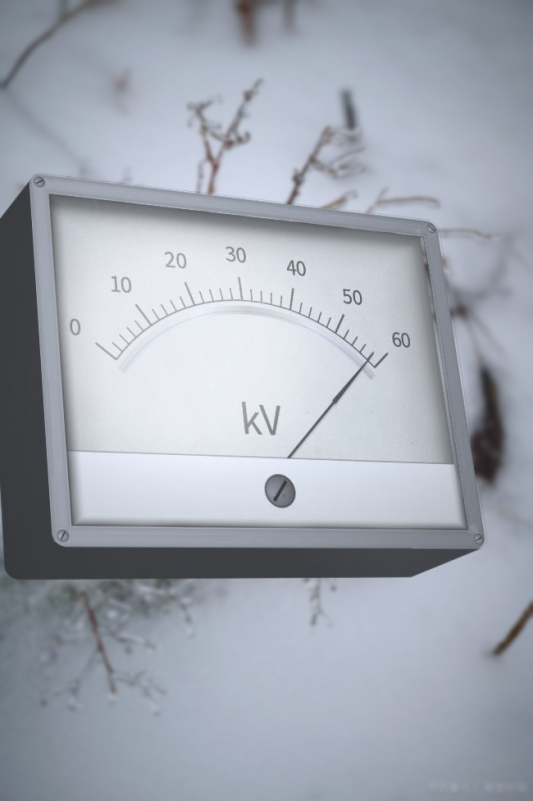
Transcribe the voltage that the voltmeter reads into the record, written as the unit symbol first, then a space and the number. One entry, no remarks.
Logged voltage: kV 58
